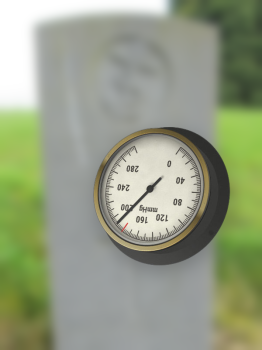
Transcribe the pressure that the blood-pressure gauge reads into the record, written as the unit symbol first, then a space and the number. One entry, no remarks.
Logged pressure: mmHg 190
